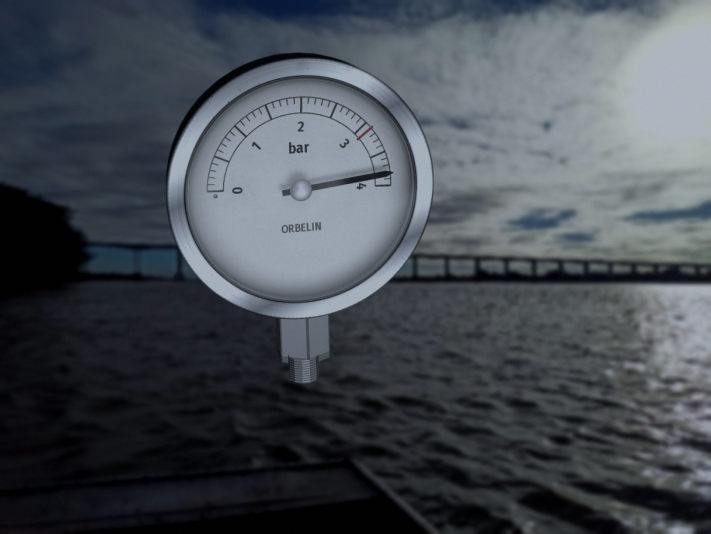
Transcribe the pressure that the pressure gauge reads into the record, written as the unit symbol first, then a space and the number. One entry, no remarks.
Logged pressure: bar 3.8
